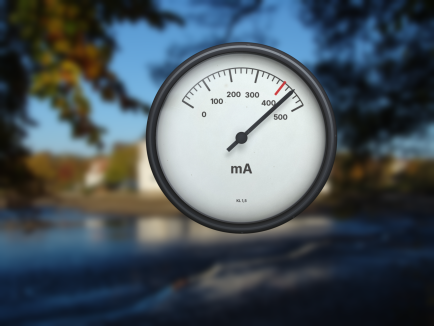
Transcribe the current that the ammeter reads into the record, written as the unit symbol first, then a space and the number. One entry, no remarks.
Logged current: mA 440
